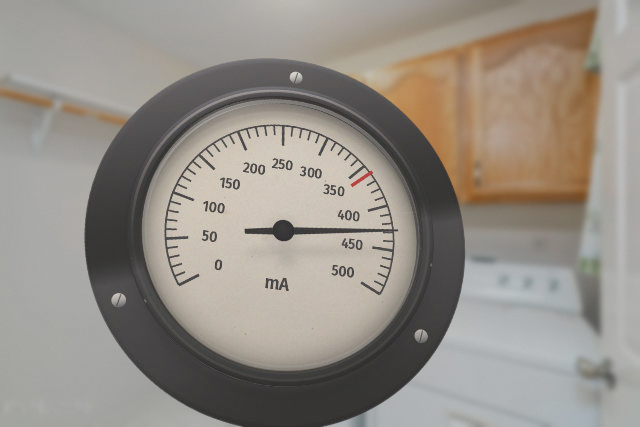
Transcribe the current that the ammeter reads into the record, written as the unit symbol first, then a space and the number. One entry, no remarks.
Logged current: mA 430
